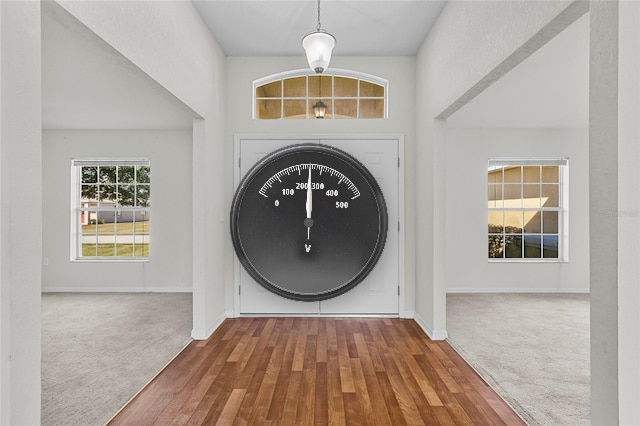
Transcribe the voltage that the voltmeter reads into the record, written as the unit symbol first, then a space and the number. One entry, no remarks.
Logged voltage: V 250
